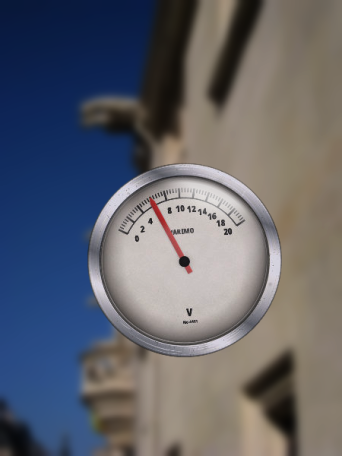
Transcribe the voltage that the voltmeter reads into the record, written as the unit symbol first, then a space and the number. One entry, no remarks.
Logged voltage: V 6
